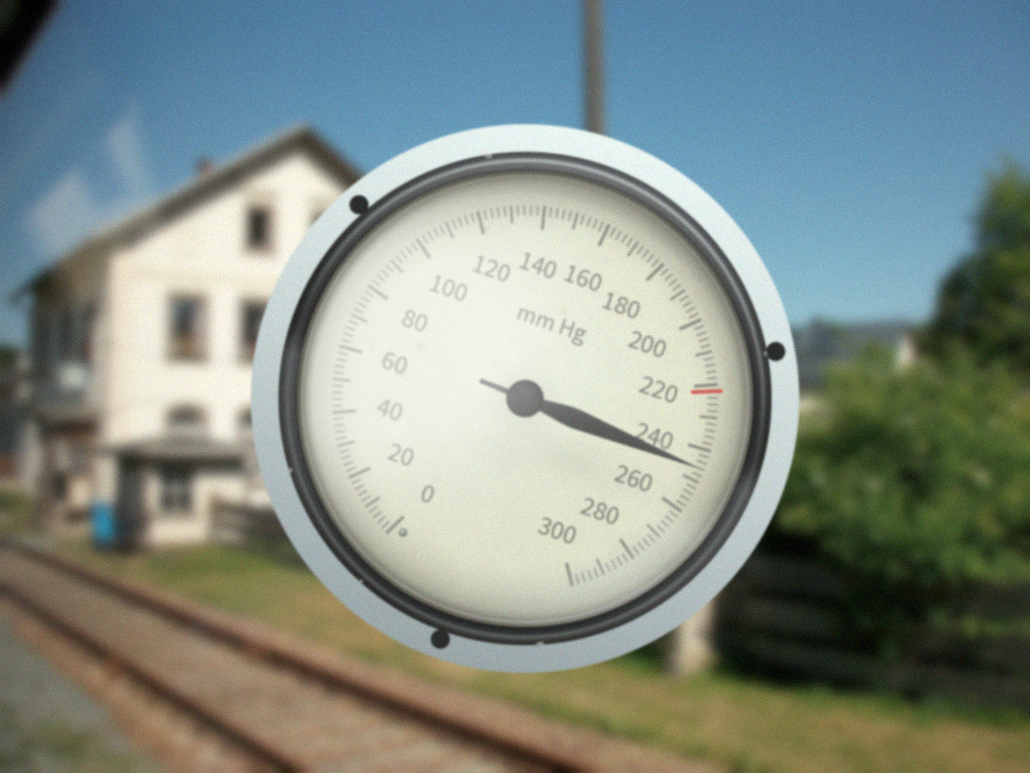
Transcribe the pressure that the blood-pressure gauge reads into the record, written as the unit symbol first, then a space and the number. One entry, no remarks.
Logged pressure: mmHg 246
